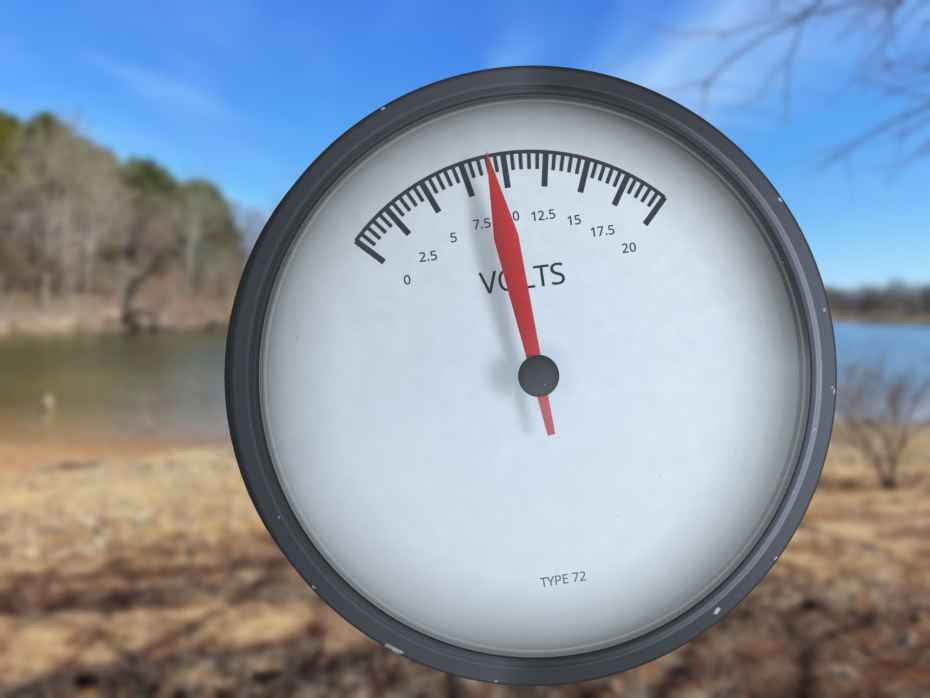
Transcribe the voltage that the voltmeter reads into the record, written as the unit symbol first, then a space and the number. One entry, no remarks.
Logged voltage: V 9
